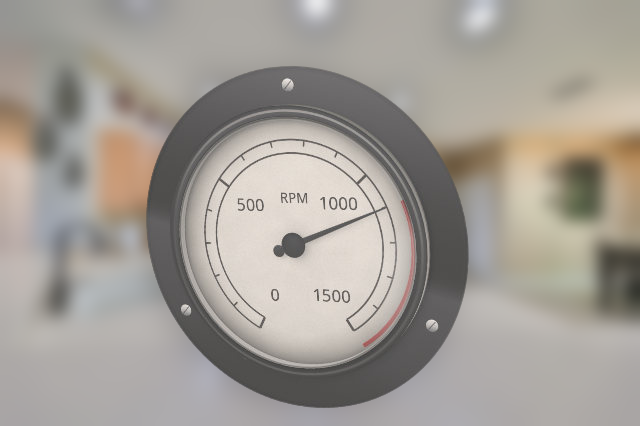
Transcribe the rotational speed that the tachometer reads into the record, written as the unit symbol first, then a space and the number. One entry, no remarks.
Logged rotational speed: rpm 1100
